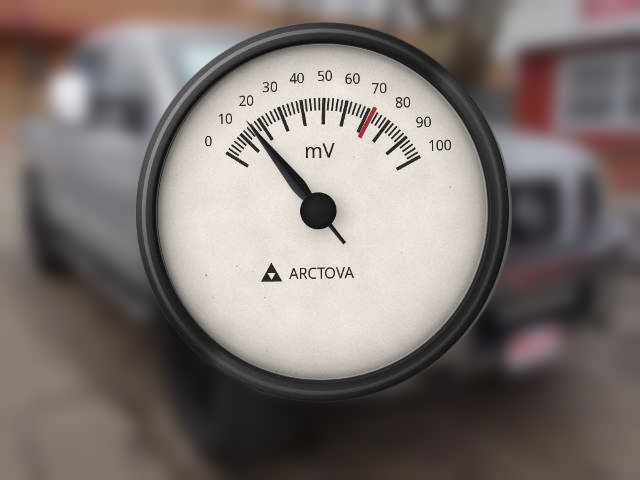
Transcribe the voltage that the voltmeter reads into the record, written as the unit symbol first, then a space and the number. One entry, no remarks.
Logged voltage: mV 16
